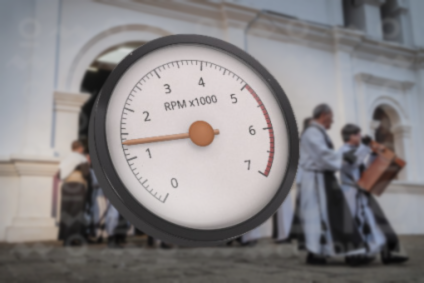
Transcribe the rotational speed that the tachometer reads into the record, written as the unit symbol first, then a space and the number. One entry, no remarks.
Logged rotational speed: rpm 1300
